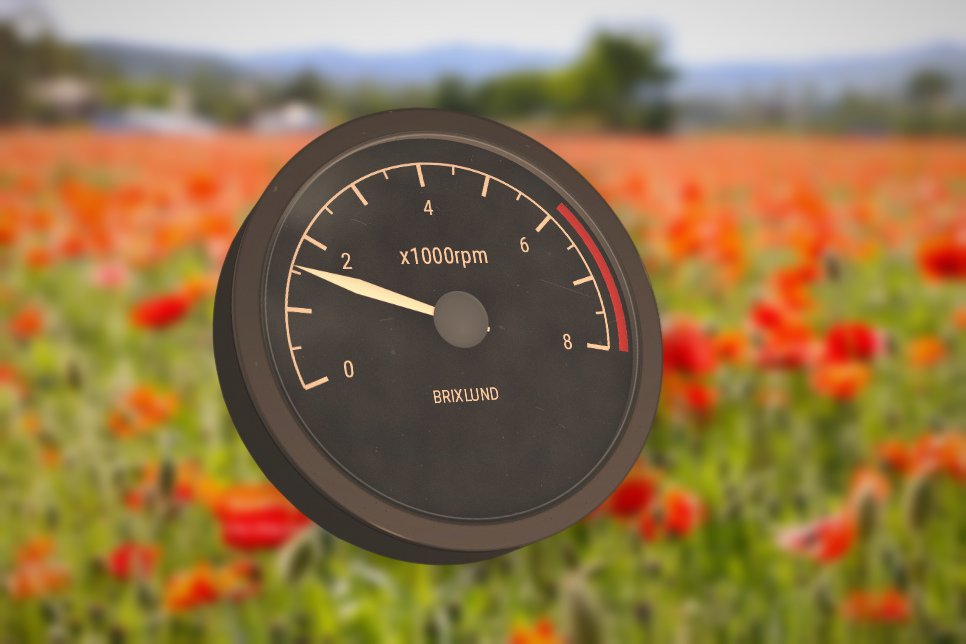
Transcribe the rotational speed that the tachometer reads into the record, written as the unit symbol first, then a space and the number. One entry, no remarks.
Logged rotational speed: rpm 1500
